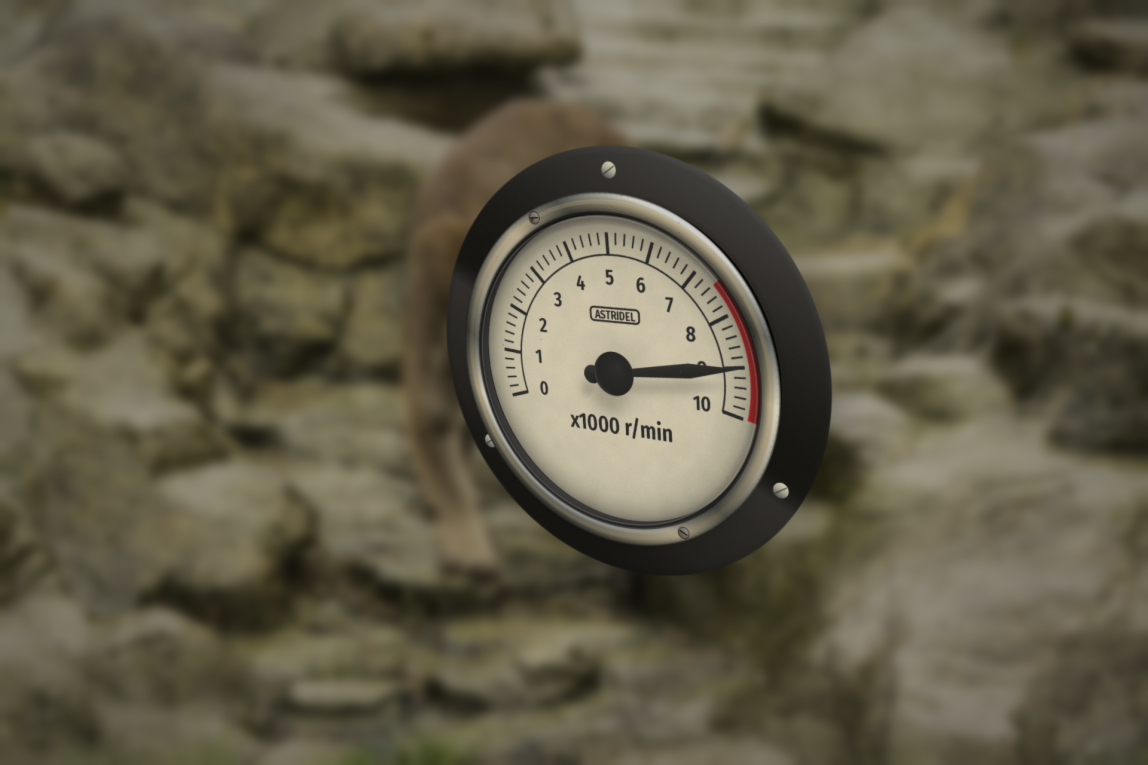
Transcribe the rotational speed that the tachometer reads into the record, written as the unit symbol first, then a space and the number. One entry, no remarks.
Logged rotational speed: rpm 9000
